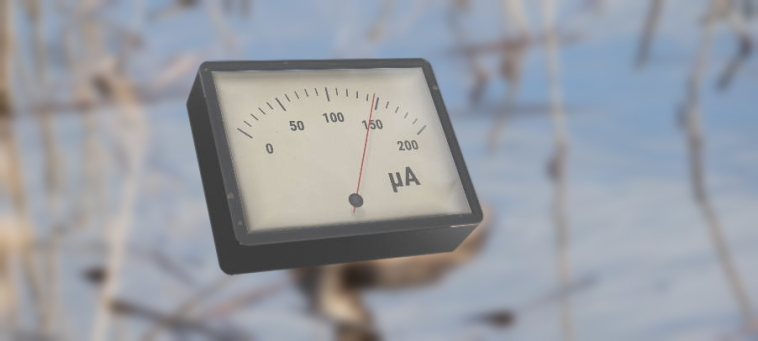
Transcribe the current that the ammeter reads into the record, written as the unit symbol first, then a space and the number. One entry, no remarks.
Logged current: µA 145
